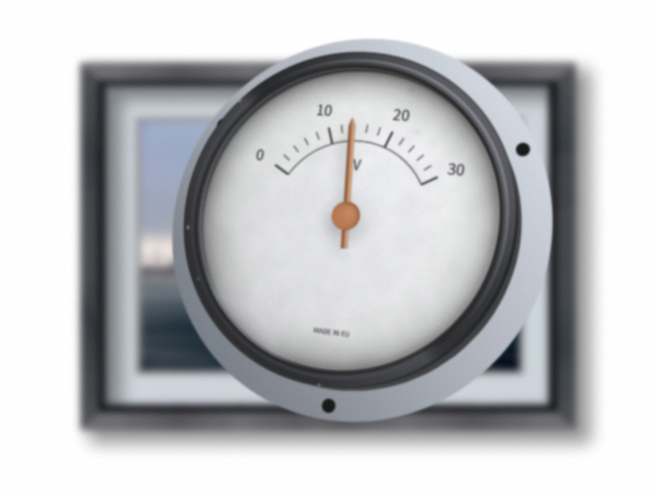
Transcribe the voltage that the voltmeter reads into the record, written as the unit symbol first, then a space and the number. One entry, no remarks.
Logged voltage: V 14
